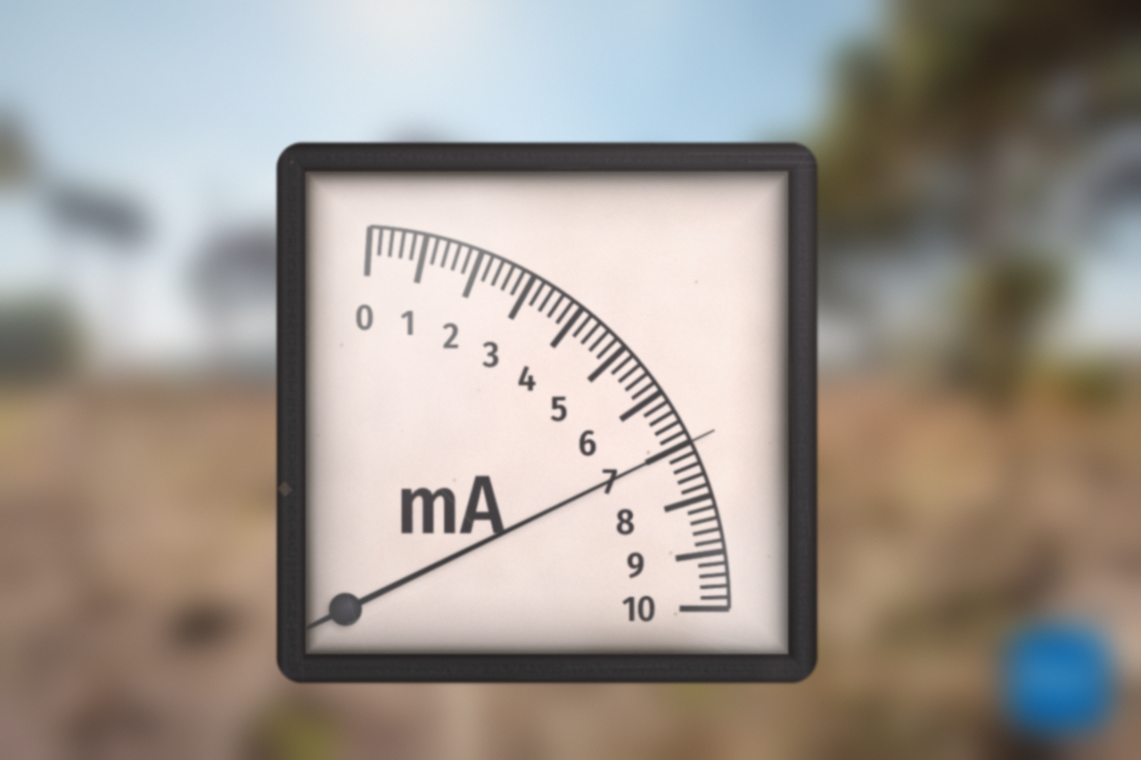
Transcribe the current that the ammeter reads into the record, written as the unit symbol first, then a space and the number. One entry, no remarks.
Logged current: mA 7
